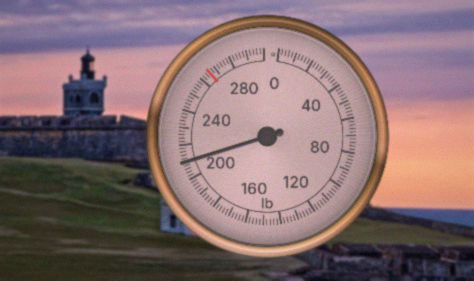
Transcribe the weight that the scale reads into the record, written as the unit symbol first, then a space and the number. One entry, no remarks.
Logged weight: lb 210
